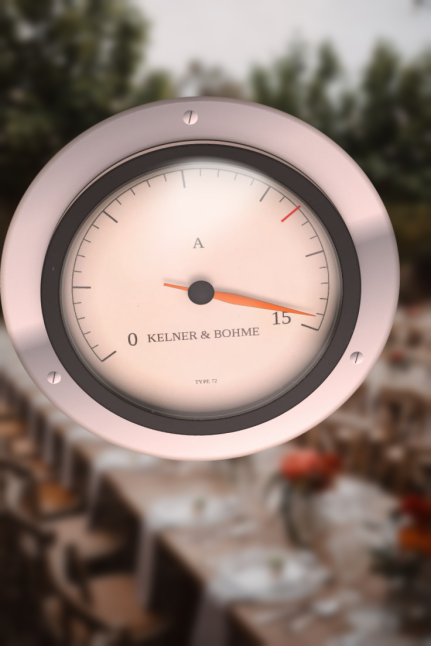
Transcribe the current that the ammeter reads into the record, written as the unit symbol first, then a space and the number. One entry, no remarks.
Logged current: A 14.5
